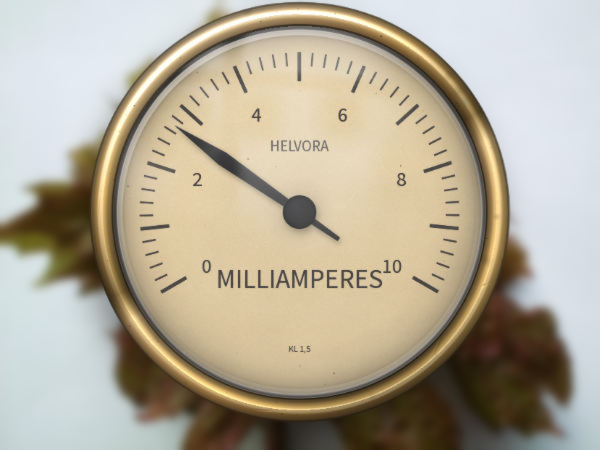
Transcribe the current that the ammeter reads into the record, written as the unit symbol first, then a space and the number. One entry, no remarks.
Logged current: mA 2.7
